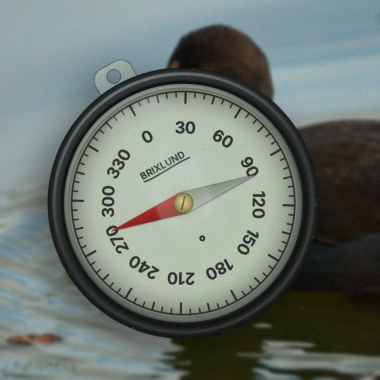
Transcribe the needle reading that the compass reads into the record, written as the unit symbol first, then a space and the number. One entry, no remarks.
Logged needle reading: ° 277.5
